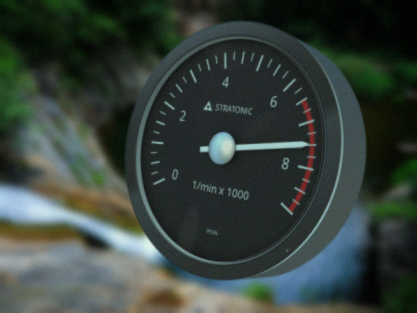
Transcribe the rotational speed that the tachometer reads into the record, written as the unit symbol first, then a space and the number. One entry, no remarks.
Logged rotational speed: rpm 7500
